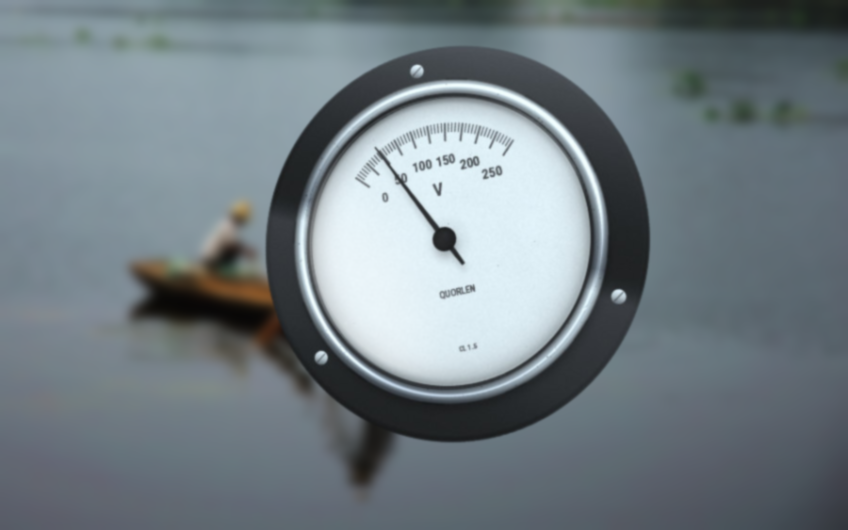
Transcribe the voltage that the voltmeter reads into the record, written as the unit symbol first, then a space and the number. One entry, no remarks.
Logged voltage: V 50
